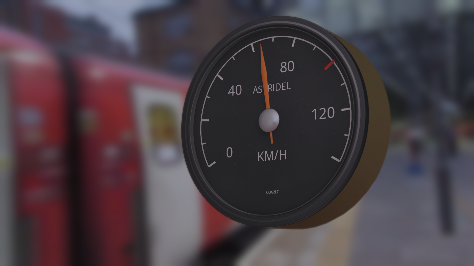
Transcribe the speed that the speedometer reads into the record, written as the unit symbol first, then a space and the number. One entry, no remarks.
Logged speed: km/h 65
